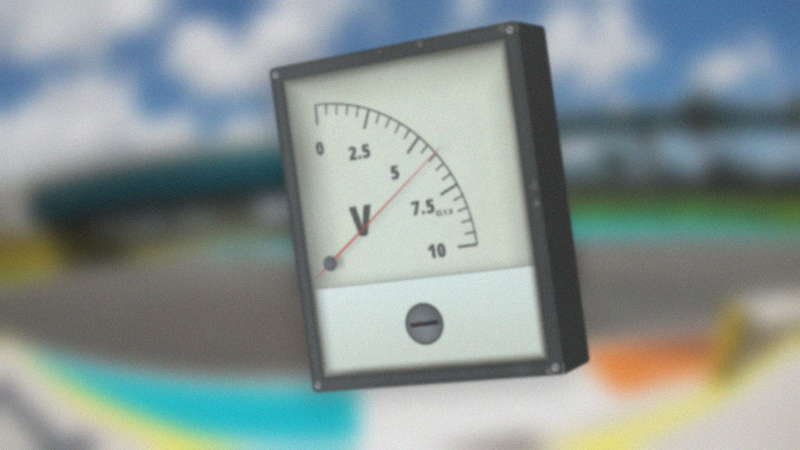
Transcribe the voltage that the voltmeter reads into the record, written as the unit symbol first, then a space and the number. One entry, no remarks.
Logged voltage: V 6
